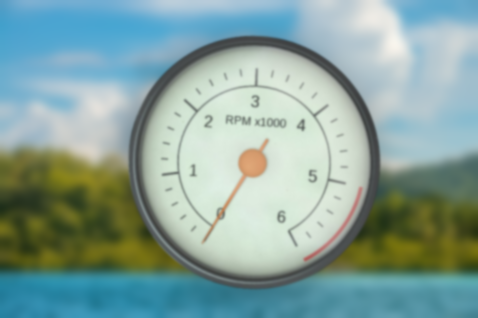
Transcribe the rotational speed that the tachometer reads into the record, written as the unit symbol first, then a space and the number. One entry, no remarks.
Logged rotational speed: rpm 0
